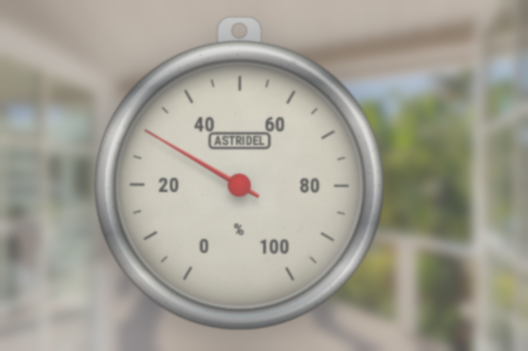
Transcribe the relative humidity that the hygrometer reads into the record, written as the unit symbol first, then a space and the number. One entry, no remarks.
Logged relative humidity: % 30
